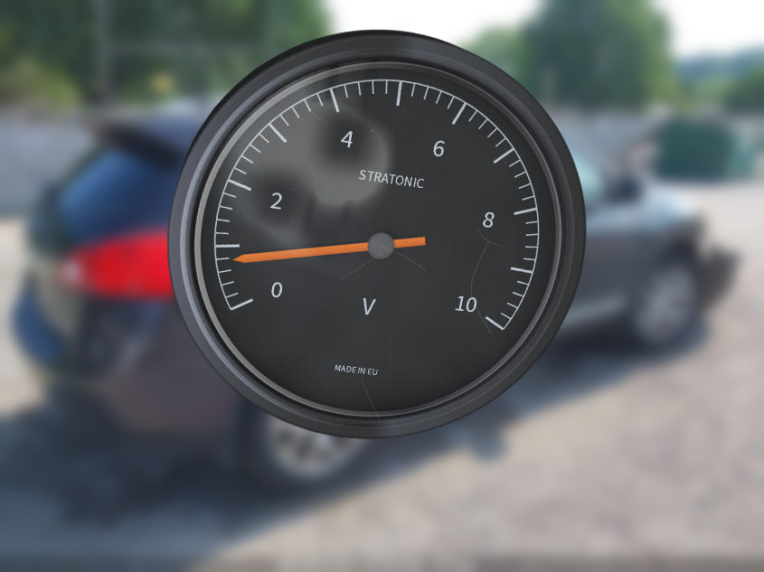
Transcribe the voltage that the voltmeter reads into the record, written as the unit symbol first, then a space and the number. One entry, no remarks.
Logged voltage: V 0.8
